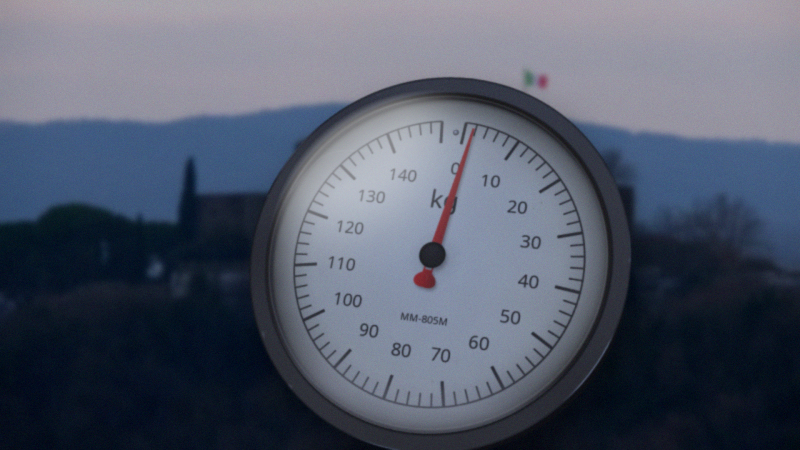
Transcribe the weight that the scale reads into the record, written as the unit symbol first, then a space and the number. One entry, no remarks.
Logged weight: kg 2
